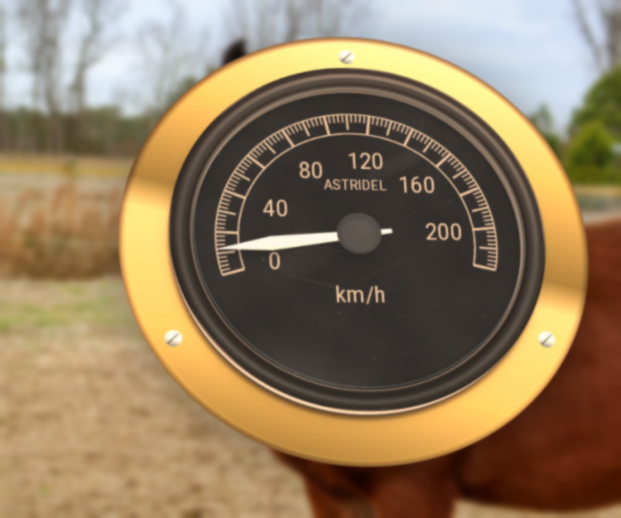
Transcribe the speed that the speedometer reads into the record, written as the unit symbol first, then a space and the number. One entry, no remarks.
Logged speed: km/h 10
